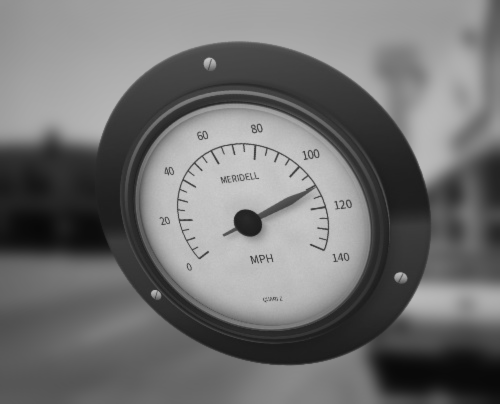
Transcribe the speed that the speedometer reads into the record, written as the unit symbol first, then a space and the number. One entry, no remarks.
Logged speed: mph 110
